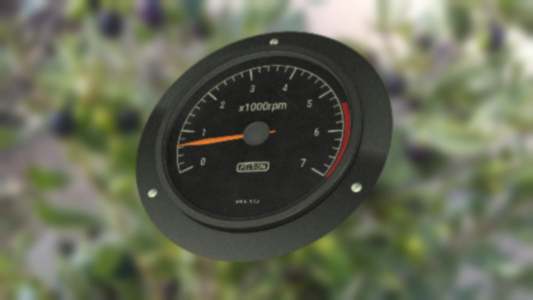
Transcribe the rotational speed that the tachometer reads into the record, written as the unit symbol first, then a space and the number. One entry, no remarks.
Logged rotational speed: rpm 600
